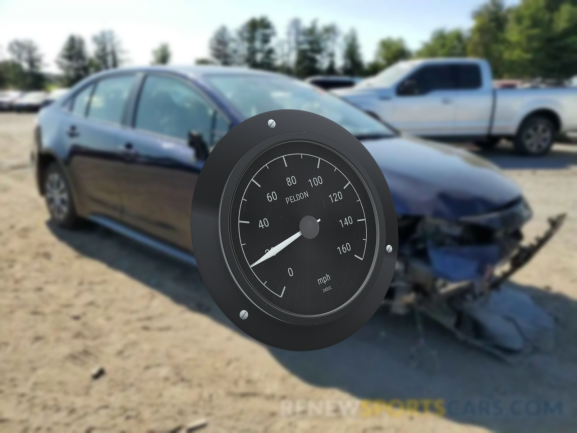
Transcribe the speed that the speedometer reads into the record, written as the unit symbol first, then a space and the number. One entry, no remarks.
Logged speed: mph 20
